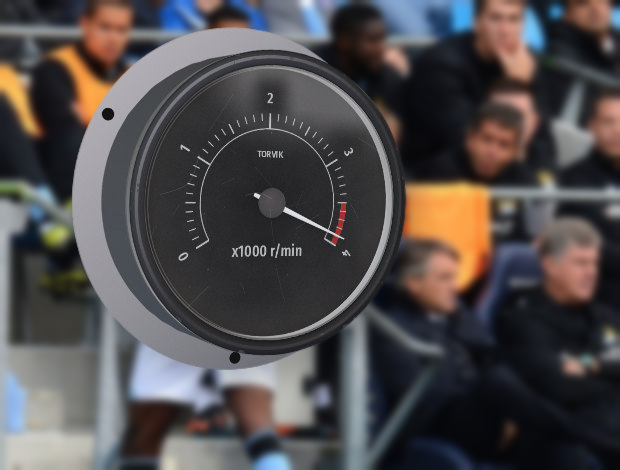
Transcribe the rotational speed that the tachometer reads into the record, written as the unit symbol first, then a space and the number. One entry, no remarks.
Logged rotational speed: rpm 3900
